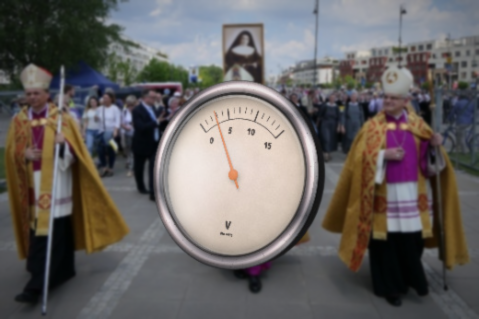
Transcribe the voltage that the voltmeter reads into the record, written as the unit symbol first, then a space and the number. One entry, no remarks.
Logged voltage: V 3
